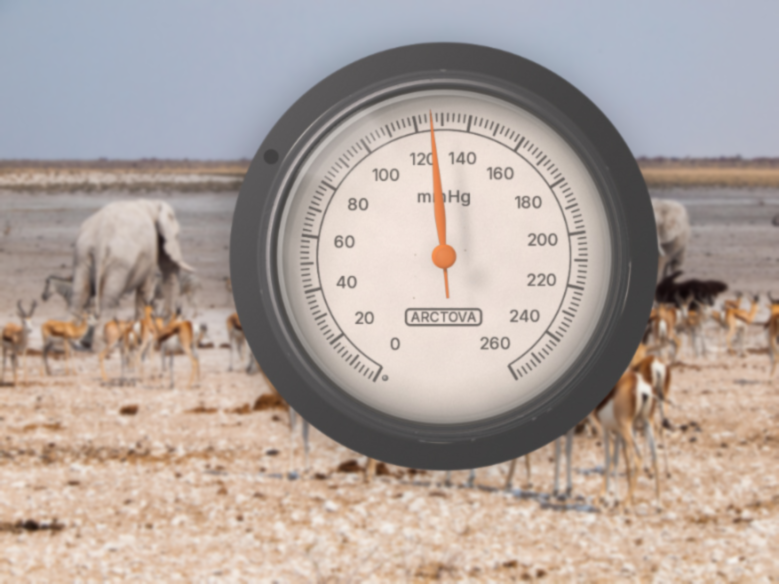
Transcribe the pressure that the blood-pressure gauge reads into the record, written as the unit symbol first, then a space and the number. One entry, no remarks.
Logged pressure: mmHg 126
